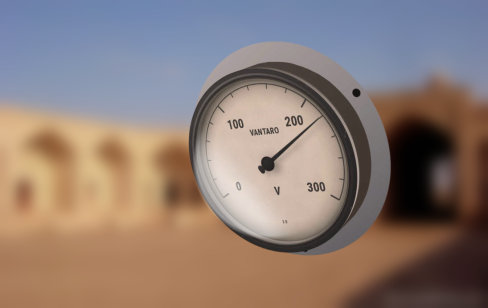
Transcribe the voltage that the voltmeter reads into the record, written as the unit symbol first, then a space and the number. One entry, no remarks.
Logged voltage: V 220
